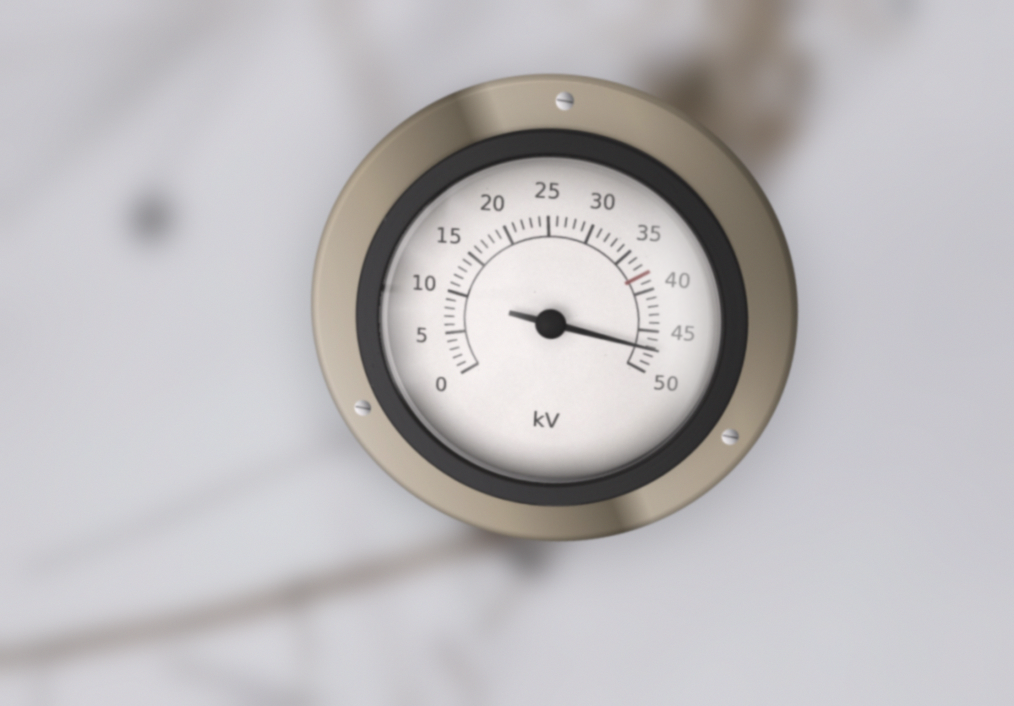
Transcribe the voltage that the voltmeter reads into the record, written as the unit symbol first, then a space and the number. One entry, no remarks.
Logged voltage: kV 47
